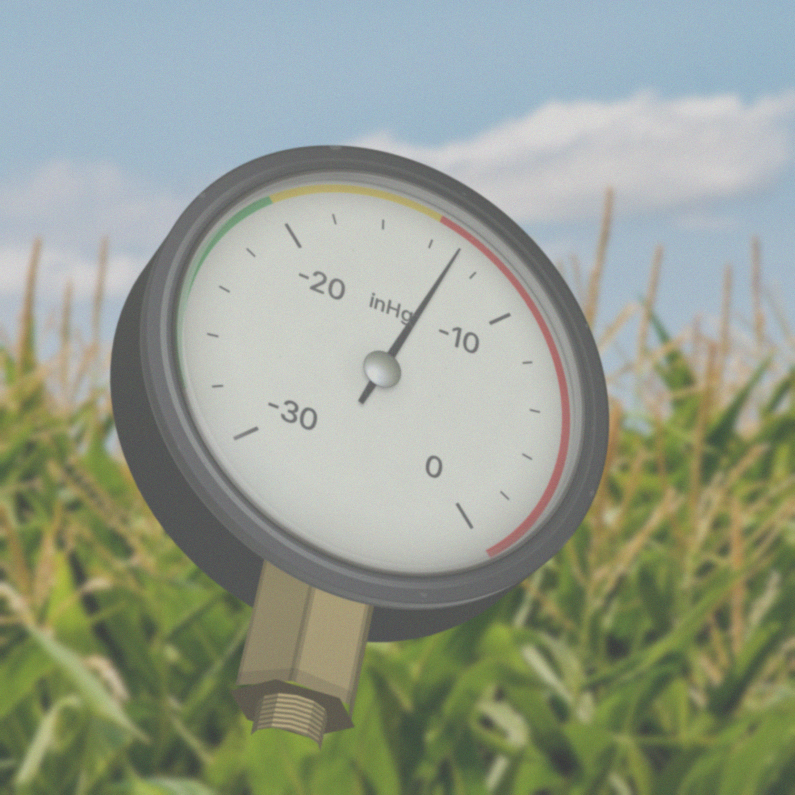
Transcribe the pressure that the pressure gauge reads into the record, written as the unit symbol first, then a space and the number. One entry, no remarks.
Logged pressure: inHg -13
